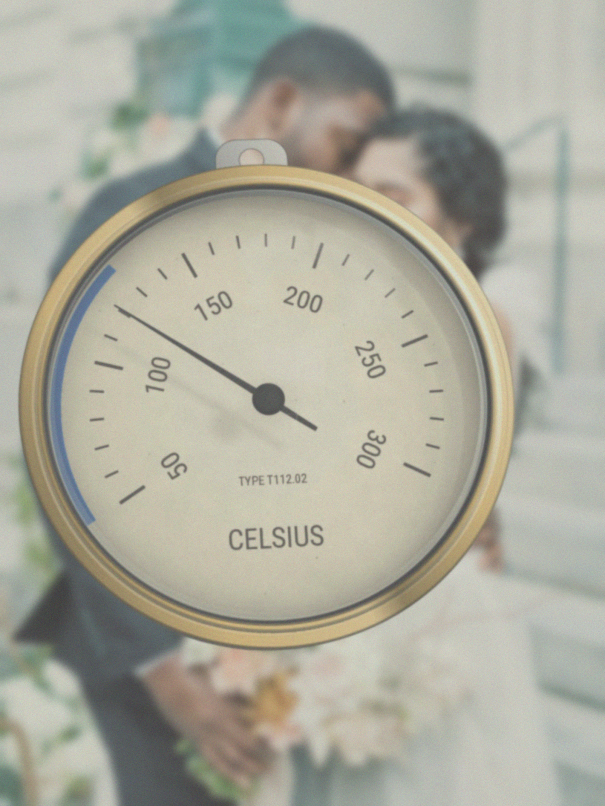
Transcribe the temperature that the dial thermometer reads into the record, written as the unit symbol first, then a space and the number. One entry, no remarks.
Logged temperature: °C 120
